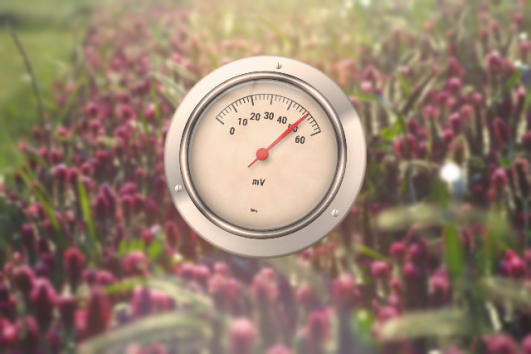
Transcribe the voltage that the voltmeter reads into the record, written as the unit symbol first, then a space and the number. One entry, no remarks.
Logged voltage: mV 50
